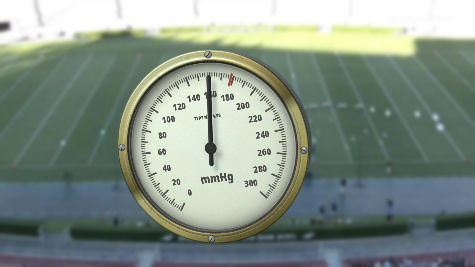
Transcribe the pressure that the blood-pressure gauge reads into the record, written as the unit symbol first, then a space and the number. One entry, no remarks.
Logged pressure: mmHg 160
